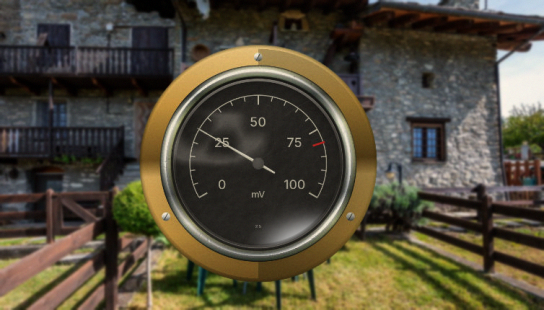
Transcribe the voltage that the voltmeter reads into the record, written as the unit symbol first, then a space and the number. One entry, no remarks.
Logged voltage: mV 25
